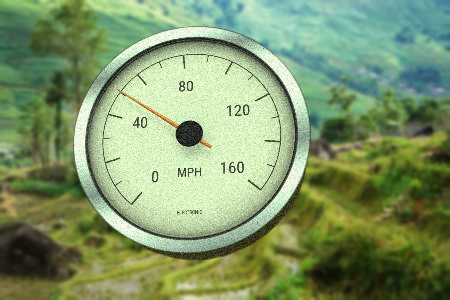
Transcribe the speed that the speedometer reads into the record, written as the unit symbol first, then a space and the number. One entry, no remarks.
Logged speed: mph 50
